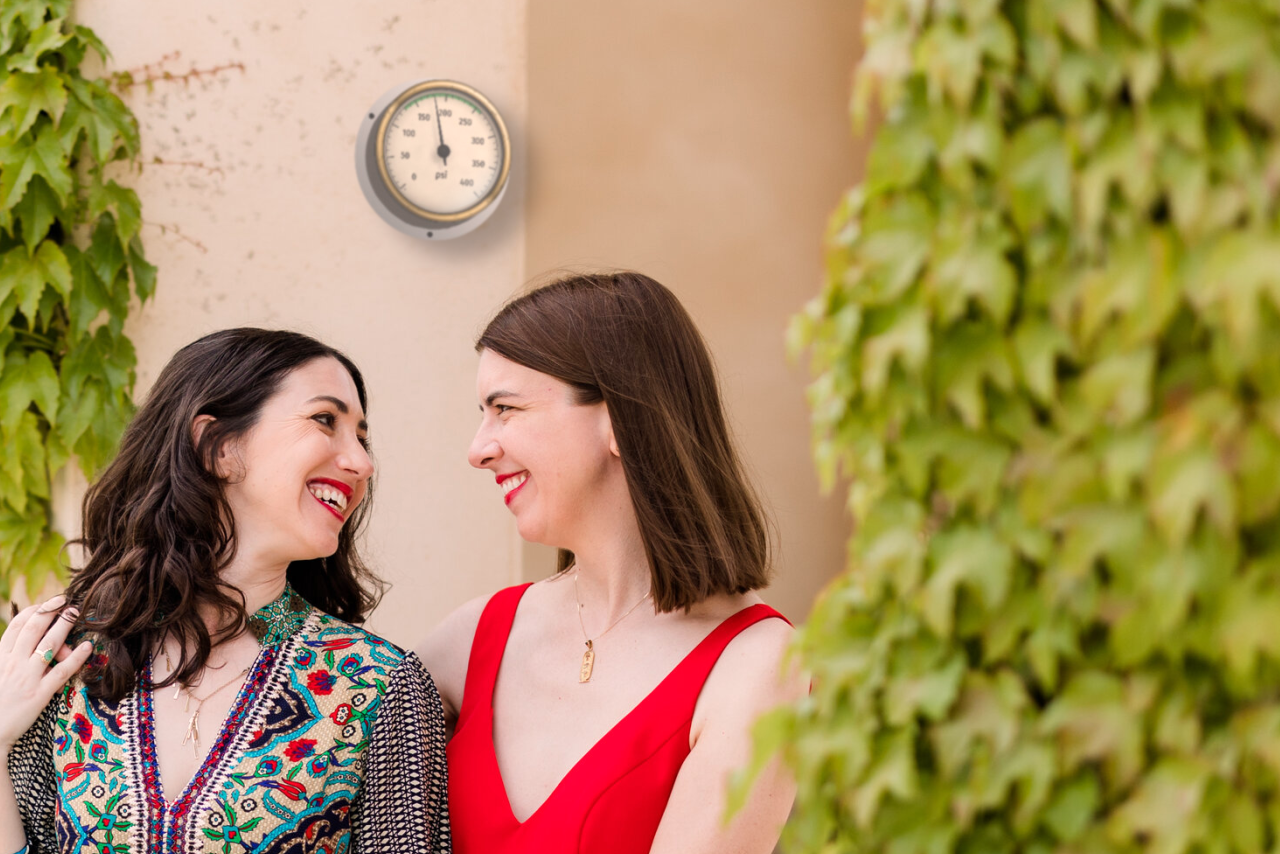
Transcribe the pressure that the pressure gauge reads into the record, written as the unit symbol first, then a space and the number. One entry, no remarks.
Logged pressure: psi 180
